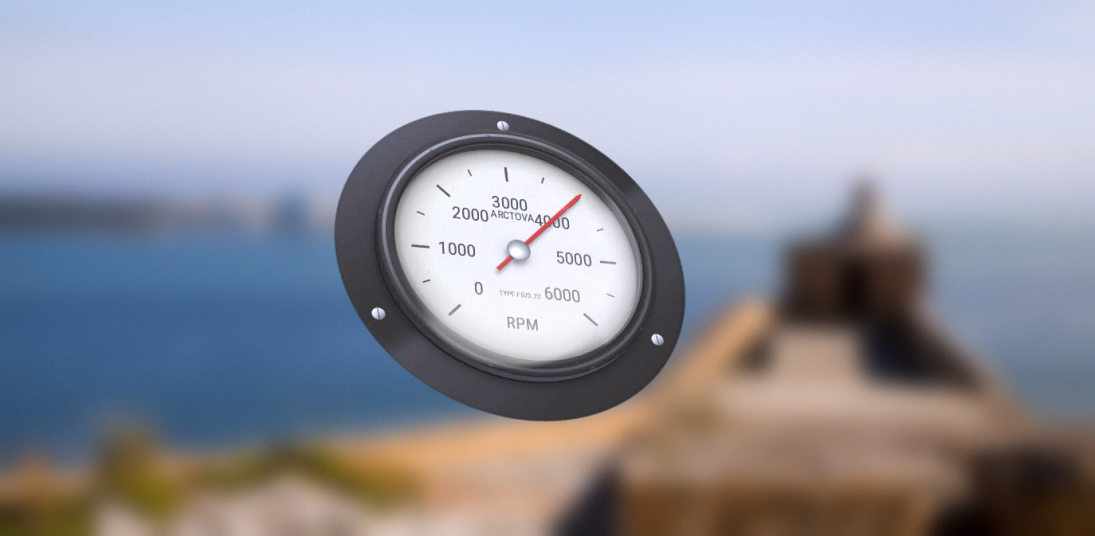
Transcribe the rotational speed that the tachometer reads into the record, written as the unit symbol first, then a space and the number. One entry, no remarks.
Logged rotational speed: rpm 4000
